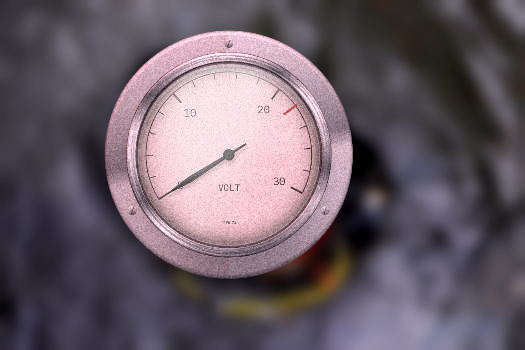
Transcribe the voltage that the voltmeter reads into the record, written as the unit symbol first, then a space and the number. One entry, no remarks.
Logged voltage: V 0
